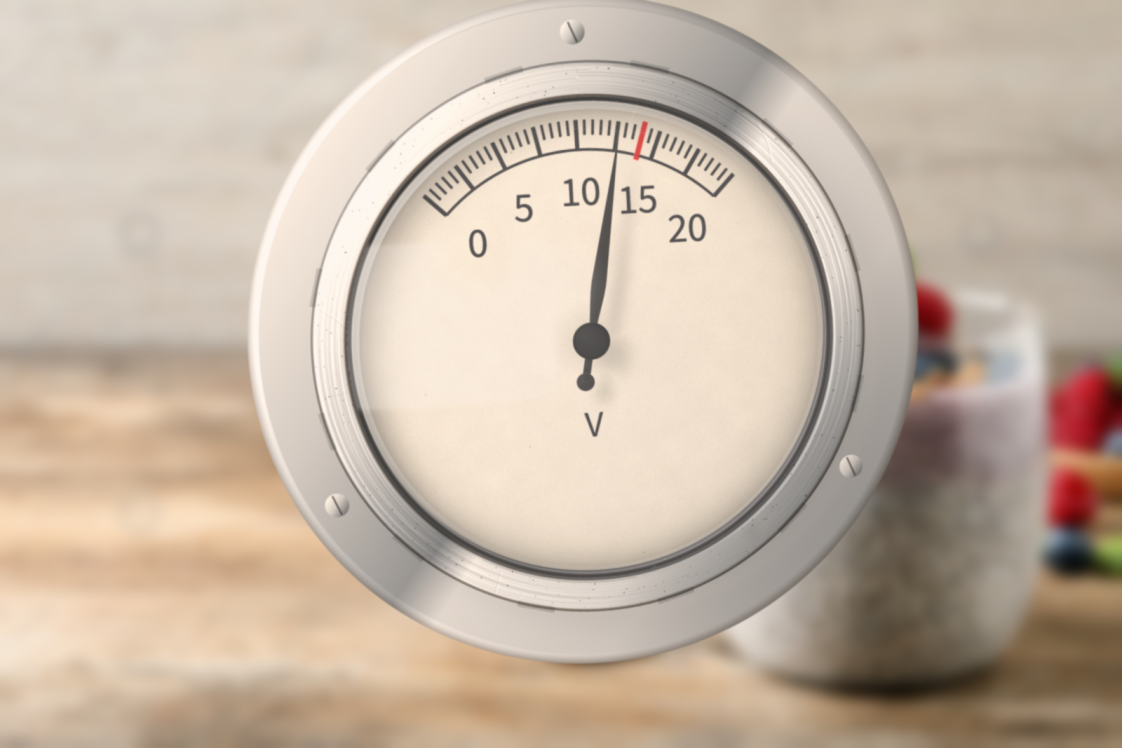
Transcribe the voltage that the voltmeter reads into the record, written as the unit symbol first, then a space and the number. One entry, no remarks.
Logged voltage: V 12.5
